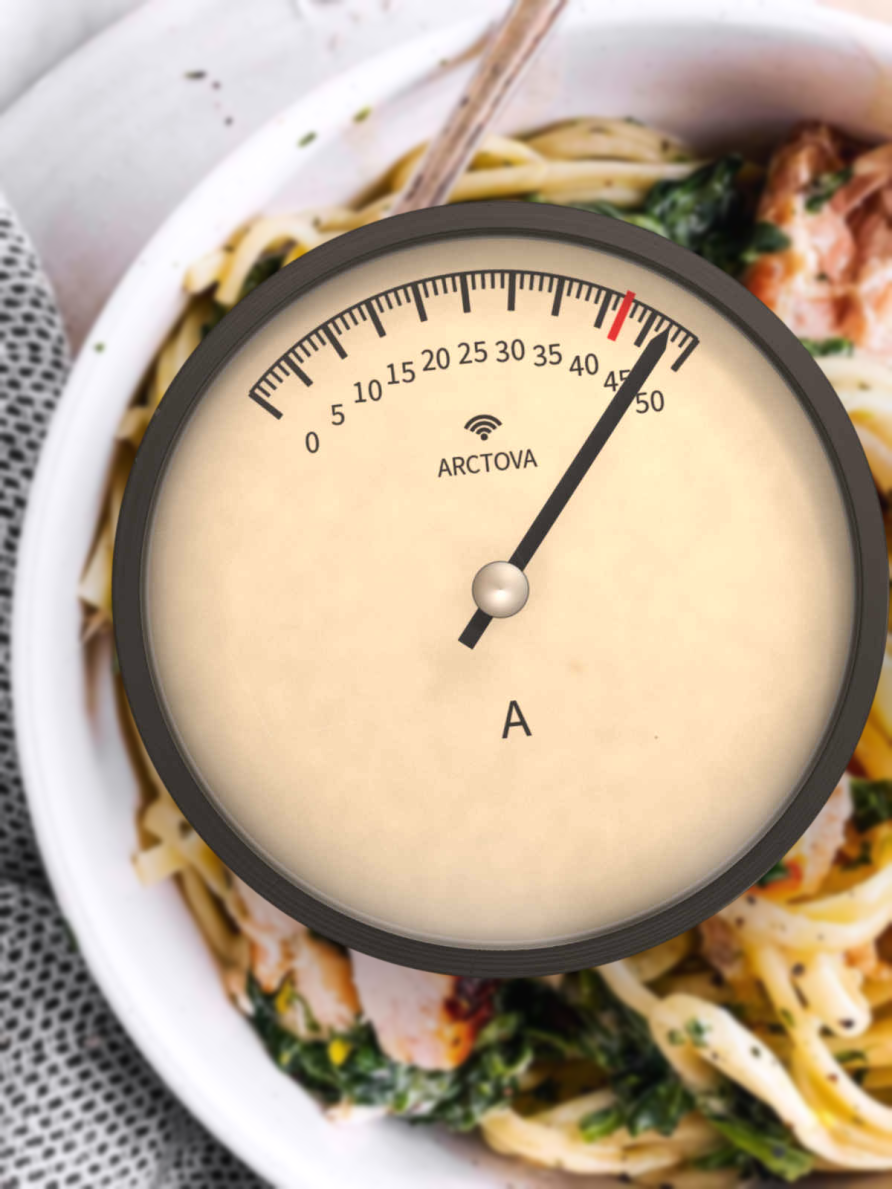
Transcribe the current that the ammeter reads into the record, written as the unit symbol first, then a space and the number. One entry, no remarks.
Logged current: A 47
